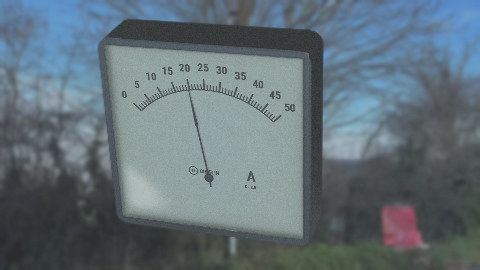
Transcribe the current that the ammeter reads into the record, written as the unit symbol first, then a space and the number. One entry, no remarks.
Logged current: A 20
